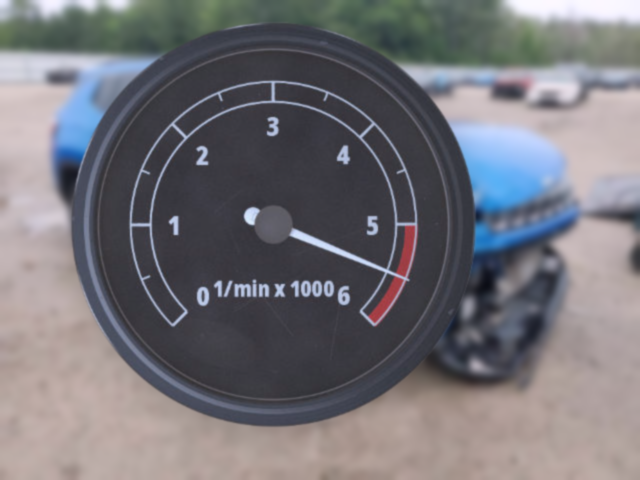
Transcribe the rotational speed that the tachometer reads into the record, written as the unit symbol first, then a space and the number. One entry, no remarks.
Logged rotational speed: rpm 5500
